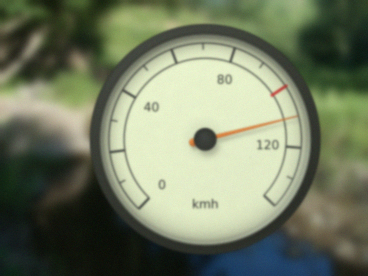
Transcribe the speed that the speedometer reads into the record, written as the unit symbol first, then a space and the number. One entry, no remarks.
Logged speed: km/h 110
